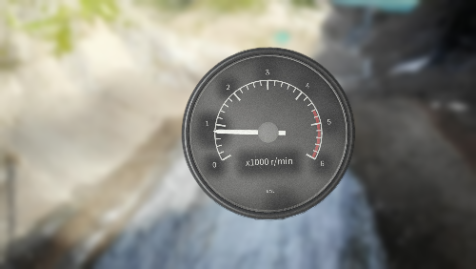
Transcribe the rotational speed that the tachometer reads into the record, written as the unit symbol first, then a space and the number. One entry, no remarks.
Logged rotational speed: rpm 800
